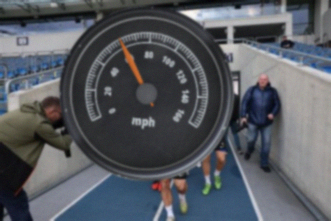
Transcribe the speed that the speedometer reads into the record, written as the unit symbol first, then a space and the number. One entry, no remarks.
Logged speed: mph 60
